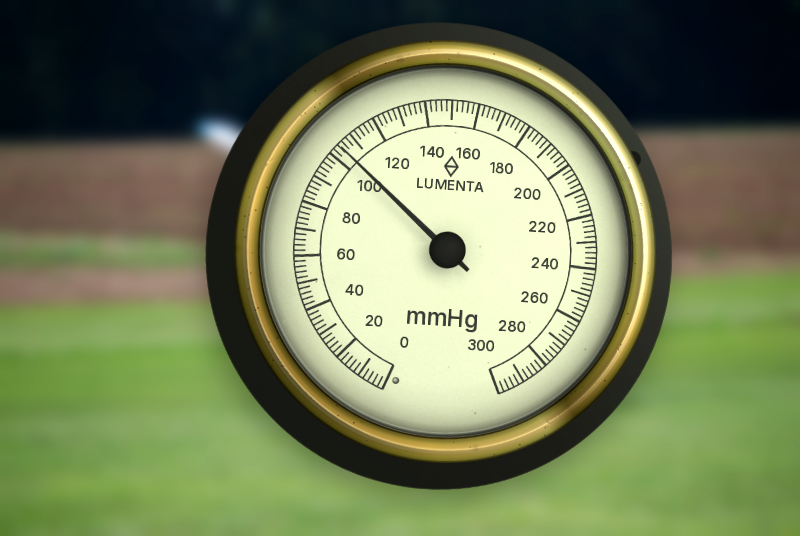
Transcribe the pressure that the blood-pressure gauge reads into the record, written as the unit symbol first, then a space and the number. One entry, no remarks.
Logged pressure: mmHg 104
